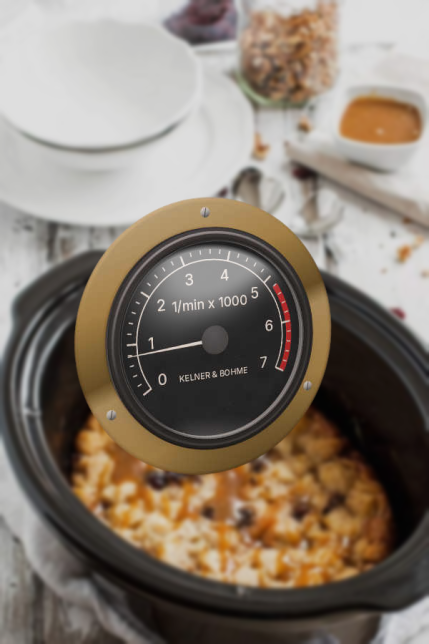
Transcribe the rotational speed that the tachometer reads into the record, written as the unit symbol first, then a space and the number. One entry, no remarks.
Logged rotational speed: rpm 800
